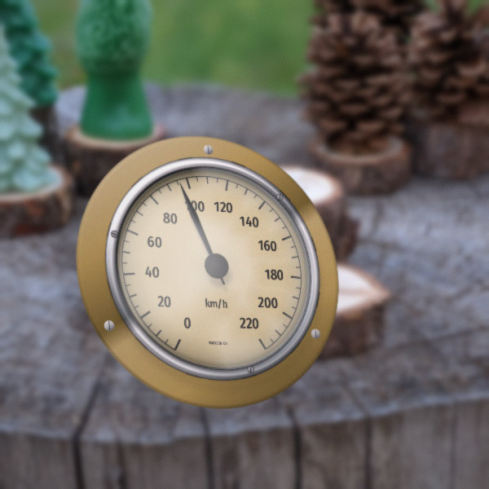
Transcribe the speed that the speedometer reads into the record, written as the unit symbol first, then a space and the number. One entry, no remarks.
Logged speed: km/h 95
